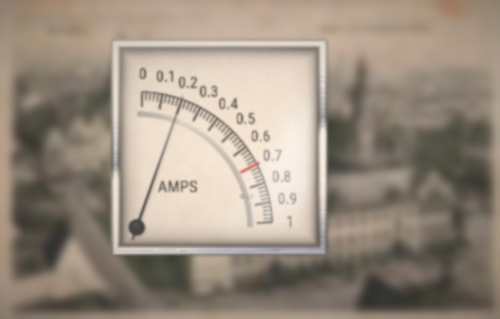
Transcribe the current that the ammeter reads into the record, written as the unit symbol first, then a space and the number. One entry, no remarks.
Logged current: A 0.2
